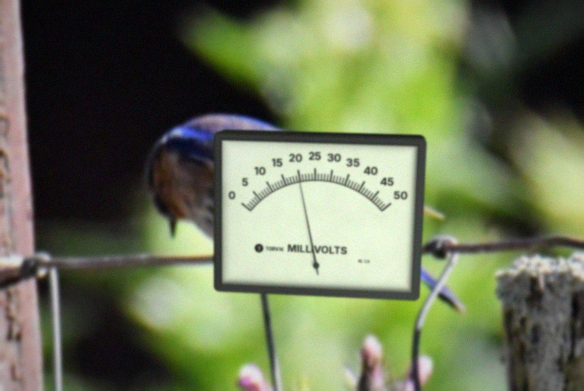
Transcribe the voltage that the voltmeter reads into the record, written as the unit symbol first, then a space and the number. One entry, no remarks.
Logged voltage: mV 20
